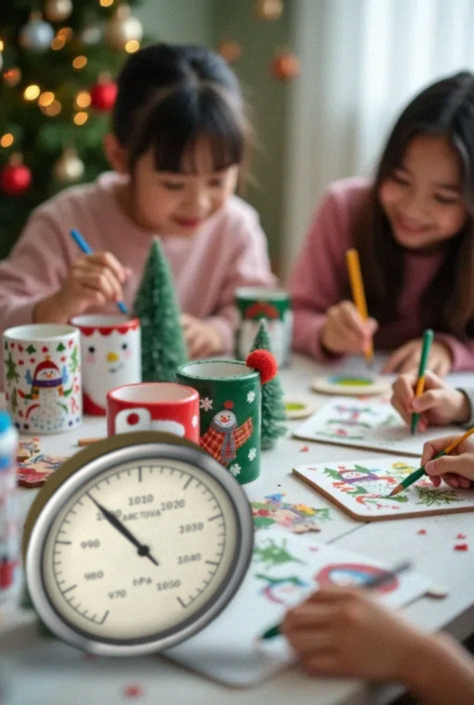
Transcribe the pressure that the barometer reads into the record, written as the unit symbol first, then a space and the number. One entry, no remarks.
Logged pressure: hPa 1000
